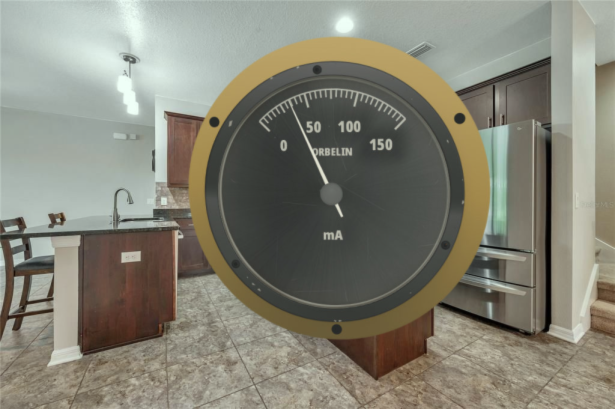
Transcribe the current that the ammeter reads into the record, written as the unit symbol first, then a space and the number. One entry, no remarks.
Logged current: mA 35
